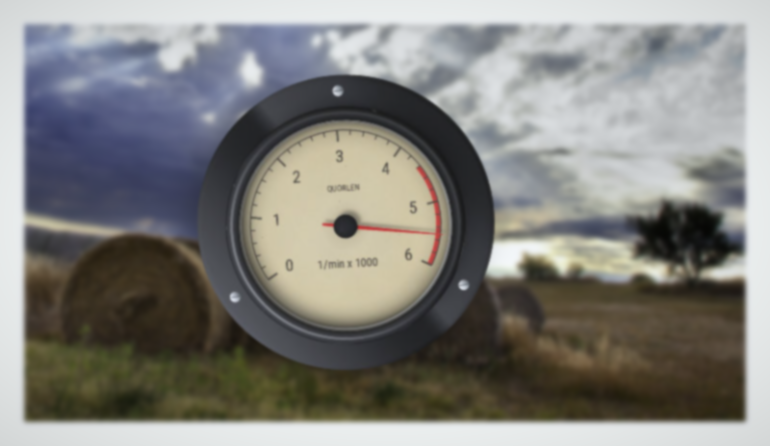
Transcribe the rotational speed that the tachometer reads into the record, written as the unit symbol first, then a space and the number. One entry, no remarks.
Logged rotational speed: rpm 5500
